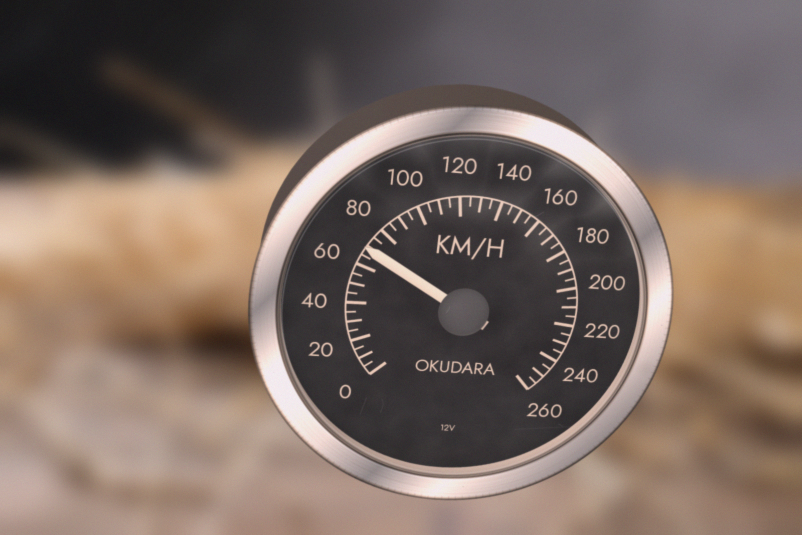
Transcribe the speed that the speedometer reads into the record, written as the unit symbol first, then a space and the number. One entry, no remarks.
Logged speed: km/h 70
